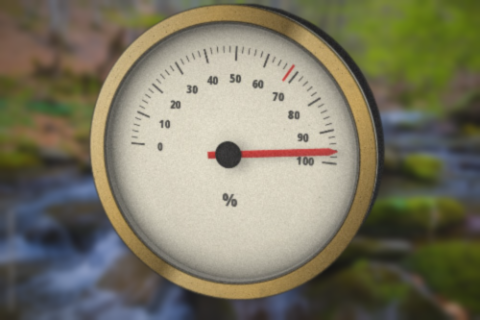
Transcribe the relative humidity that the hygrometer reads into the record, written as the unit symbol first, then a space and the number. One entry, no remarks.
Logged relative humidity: % 96
